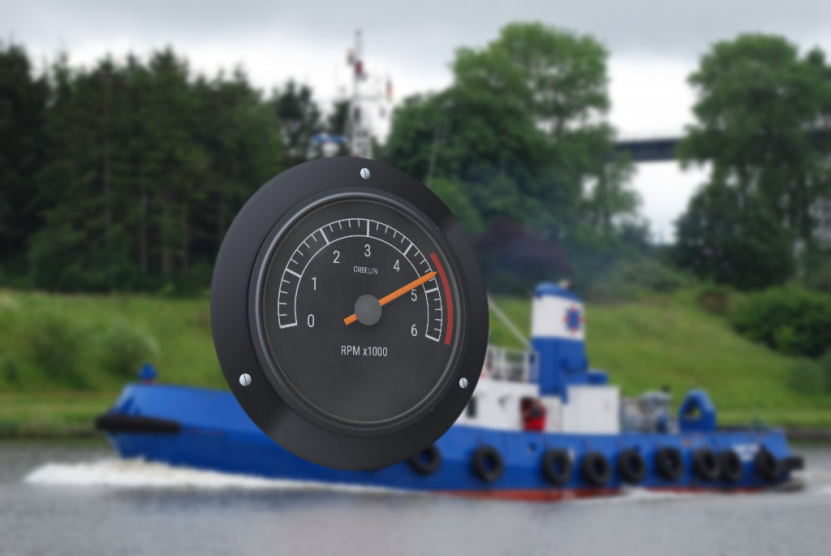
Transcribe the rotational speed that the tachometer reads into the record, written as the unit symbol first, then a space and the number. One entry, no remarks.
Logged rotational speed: rpm 4700
